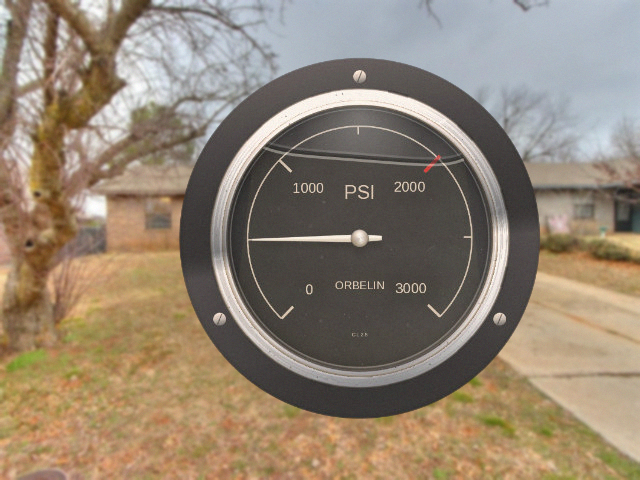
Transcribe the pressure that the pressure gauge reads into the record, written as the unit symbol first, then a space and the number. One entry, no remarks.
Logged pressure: psi 500
